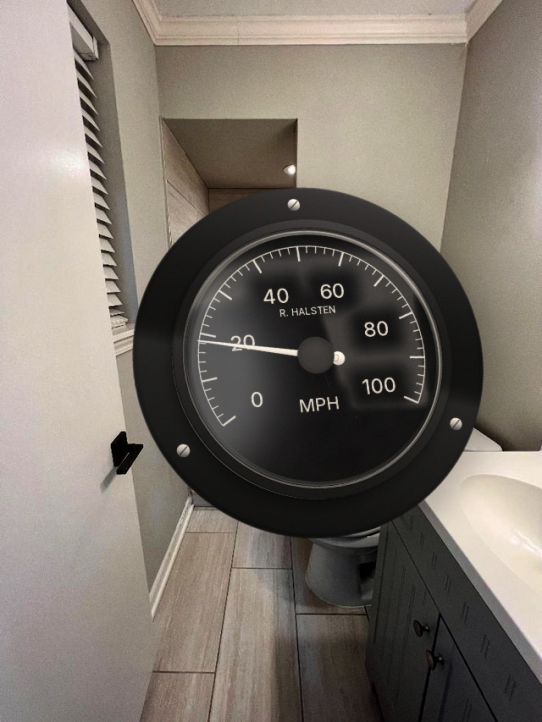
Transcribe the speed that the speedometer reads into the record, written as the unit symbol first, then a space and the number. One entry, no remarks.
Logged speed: mph 18
